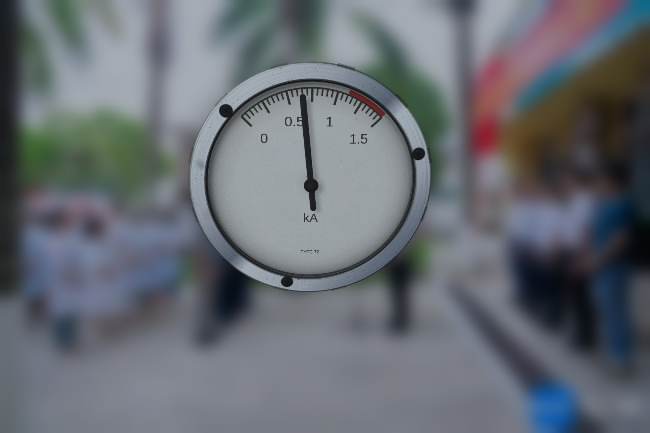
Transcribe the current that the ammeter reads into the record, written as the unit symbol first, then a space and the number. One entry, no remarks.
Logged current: kA 0.65
